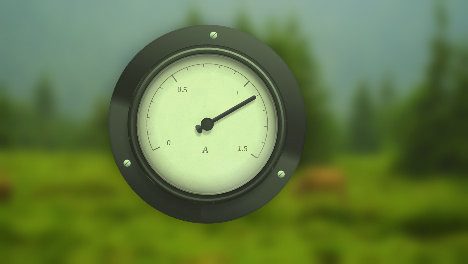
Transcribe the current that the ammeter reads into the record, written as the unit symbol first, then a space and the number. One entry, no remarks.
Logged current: A 1.1
